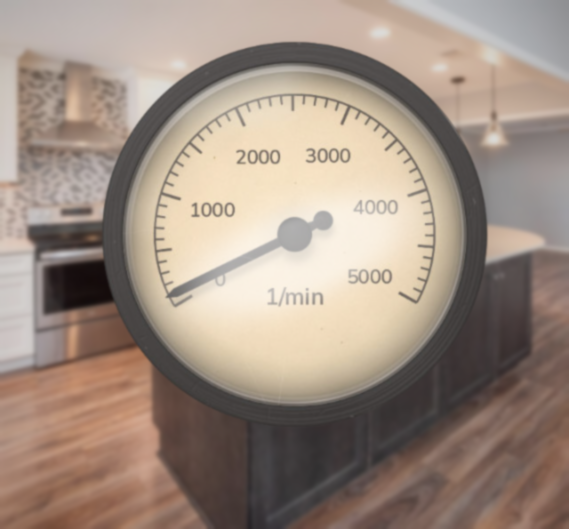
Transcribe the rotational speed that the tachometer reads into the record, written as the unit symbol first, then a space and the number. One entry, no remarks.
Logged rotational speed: rpm 100
